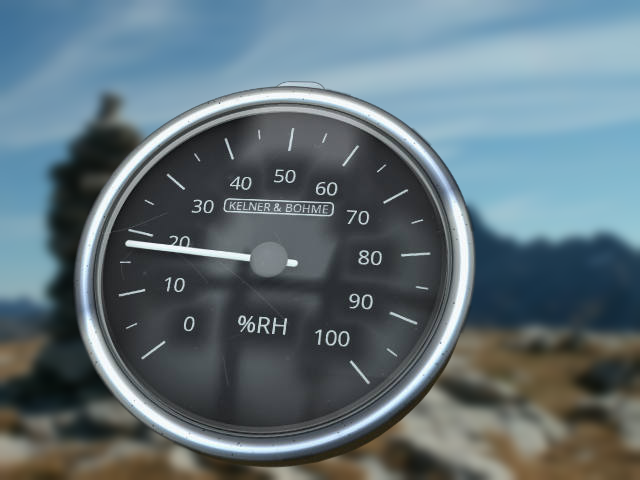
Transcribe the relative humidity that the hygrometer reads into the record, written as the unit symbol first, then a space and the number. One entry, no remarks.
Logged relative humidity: % 17.5
